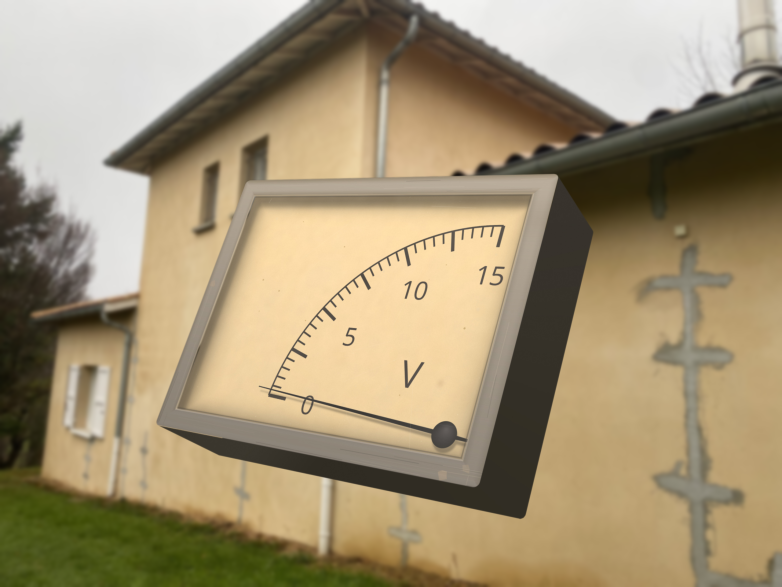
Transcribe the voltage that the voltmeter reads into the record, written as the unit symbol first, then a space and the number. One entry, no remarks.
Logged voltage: V 0.25
